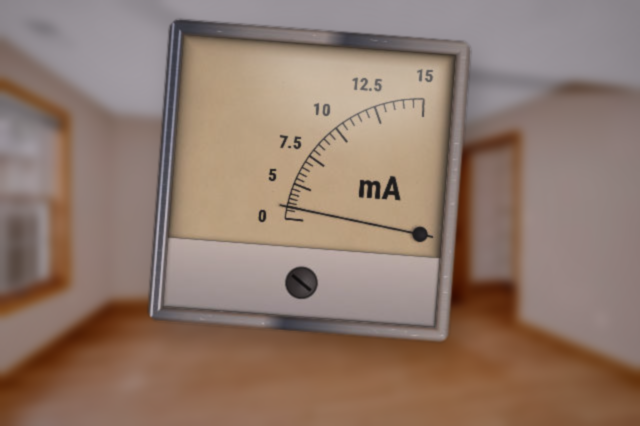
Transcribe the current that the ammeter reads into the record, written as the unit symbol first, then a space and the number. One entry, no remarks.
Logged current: mA 2.5
